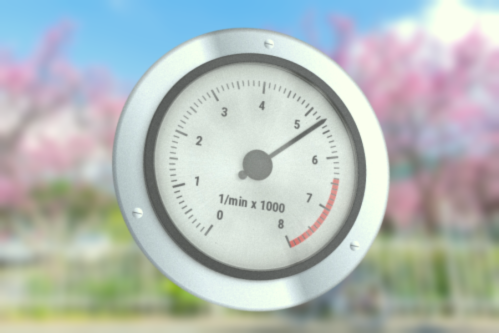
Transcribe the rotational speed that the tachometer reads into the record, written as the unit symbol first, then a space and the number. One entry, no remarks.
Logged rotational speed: rpm 5300
